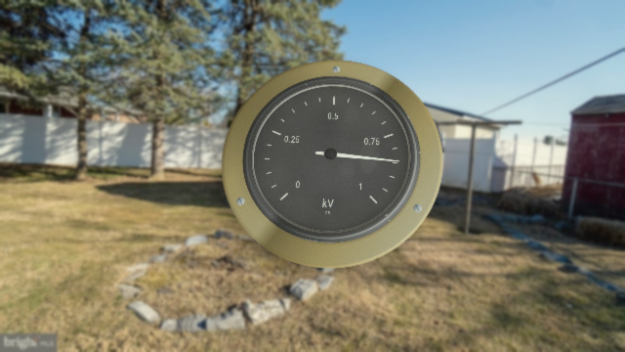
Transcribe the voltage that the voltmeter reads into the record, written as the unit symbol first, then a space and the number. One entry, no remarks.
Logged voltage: kV 0.85
